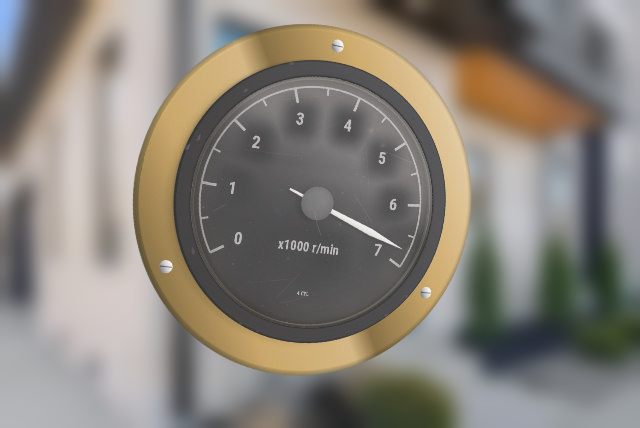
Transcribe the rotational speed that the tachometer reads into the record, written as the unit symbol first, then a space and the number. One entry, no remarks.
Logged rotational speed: rpm 6750
